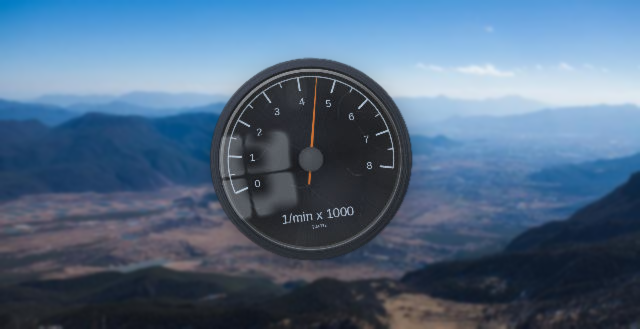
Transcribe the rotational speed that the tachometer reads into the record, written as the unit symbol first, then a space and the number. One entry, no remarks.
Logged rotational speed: rpm 4500
